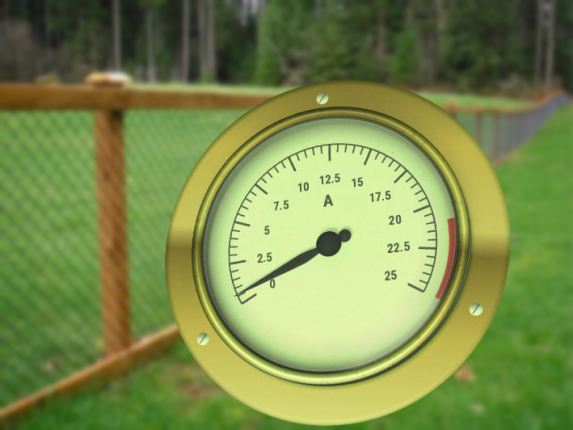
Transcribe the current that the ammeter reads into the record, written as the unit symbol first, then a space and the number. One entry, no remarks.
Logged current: A 0.5
